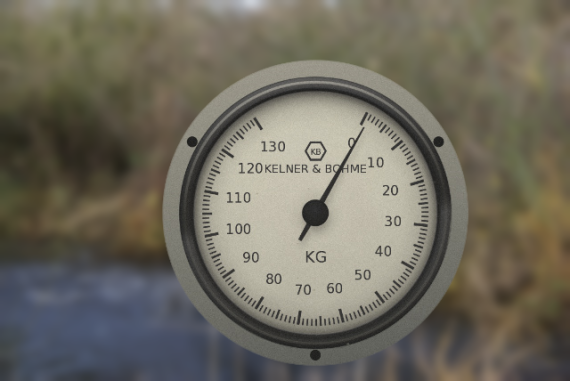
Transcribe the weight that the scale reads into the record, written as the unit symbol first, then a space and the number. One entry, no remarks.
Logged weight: kg 1
